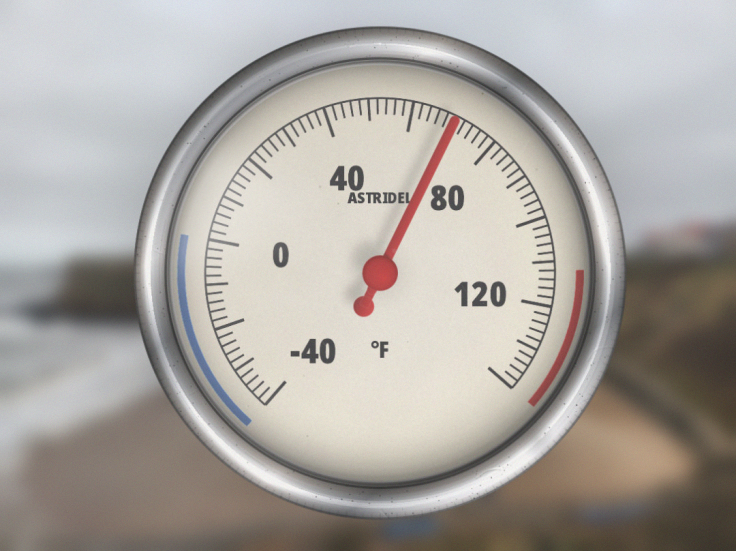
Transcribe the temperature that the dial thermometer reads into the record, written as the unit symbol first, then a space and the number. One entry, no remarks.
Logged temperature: °F 70
